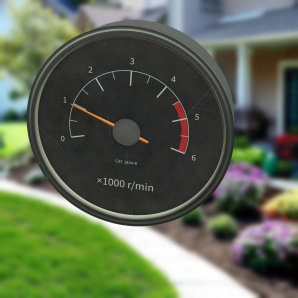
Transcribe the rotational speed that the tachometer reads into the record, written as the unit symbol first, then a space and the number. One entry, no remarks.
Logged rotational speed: rpm 1000
